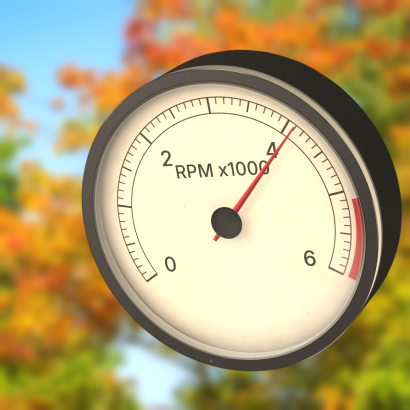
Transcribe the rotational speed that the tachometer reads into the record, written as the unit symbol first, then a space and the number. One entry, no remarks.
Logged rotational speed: rpm 4100
